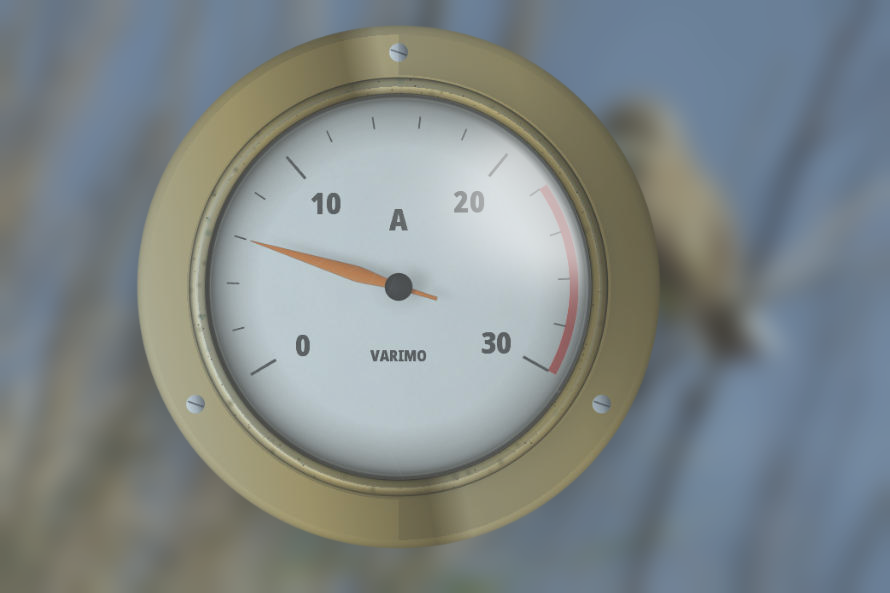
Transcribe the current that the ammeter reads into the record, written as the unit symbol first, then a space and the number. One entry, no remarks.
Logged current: A 6
